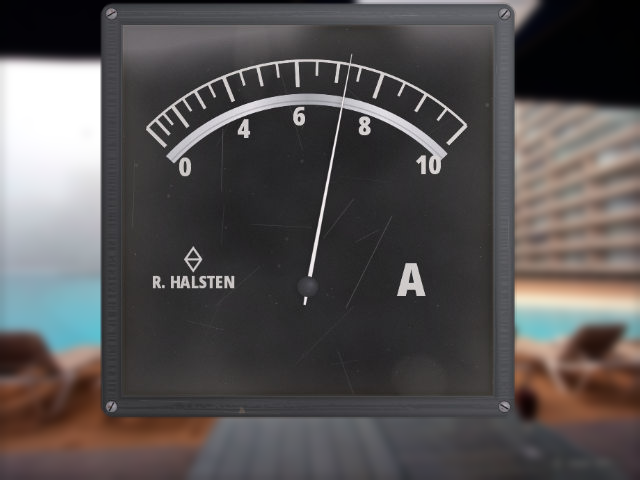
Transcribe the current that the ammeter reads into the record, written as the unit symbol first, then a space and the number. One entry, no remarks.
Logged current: A 7.25
